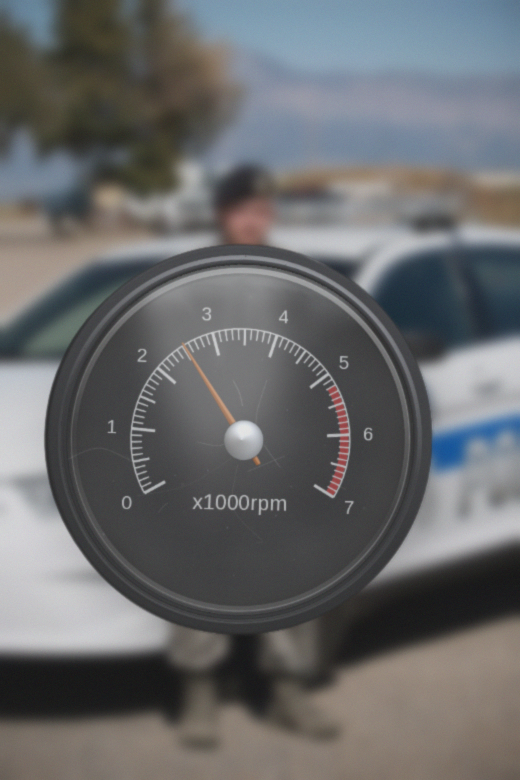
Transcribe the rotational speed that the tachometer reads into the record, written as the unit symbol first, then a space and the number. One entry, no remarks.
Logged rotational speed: rpm 2500
